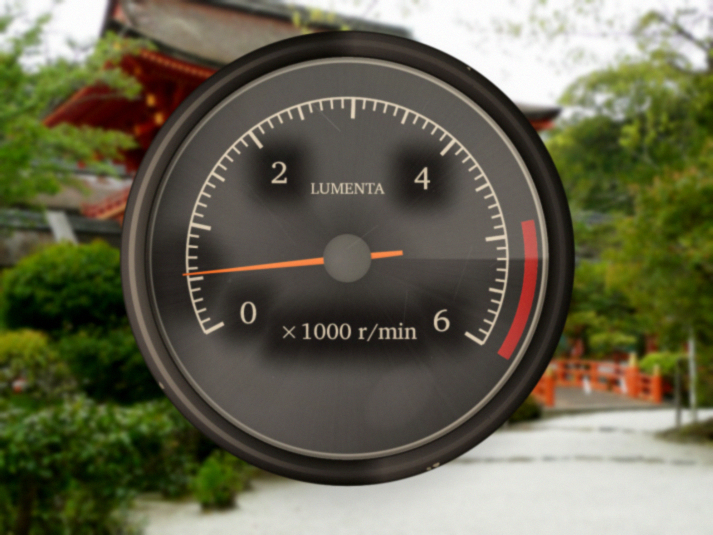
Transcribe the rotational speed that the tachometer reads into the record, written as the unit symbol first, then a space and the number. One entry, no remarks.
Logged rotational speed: rpm 550
